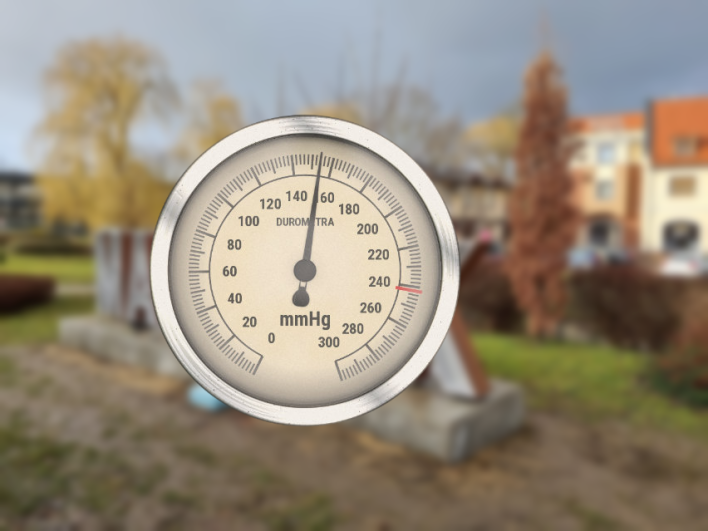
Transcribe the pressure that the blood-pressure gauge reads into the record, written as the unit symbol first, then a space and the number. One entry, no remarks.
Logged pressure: mmHg 154
